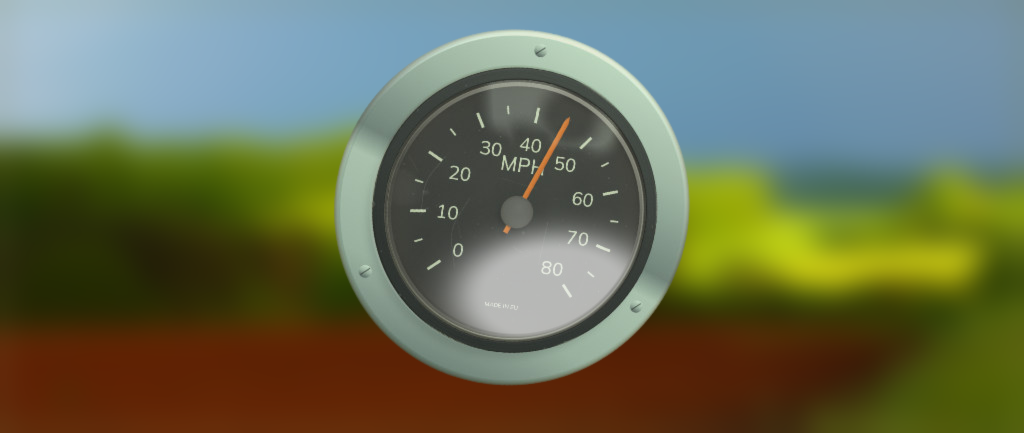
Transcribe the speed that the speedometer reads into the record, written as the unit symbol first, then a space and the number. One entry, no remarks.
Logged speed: mph 45
